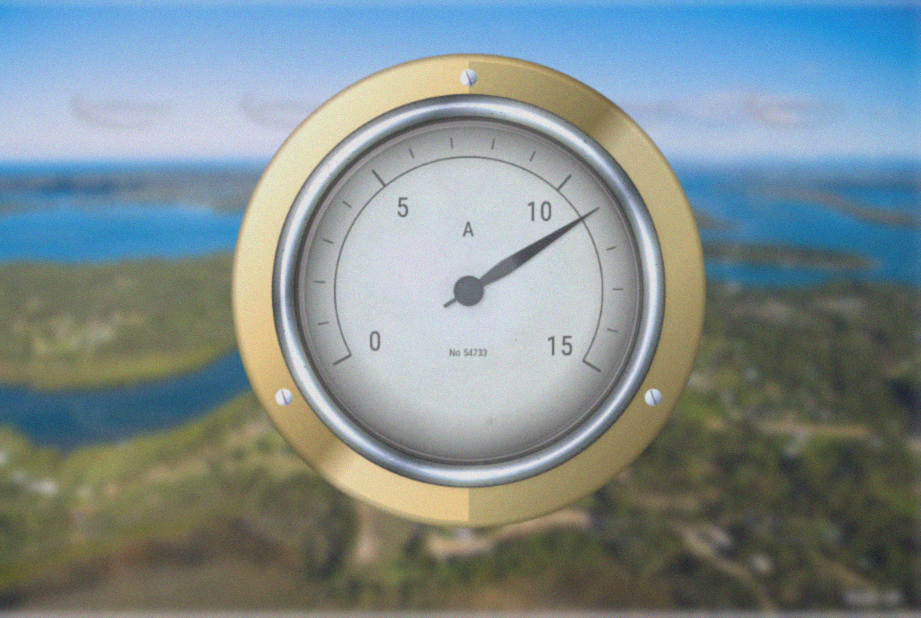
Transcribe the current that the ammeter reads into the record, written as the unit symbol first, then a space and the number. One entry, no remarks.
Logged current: A 11
